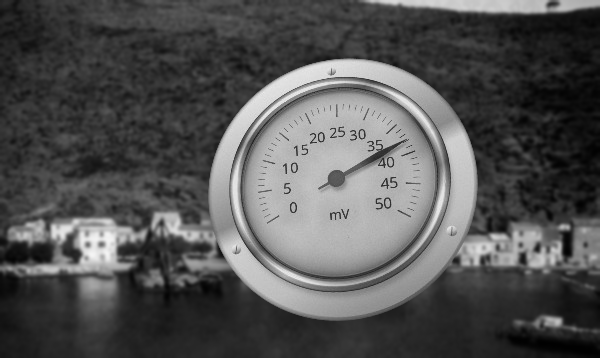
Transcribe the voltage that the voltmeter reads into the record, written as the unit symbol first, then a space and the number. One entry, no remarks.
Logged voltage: mV 38
